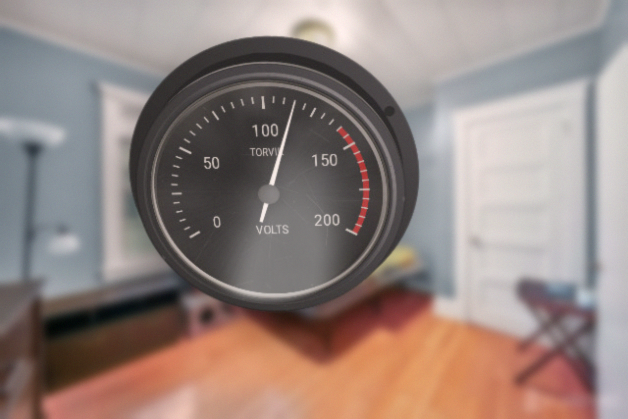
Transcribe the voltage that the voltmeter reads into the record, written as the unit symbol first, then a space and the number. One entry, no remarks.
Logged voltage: V 115
